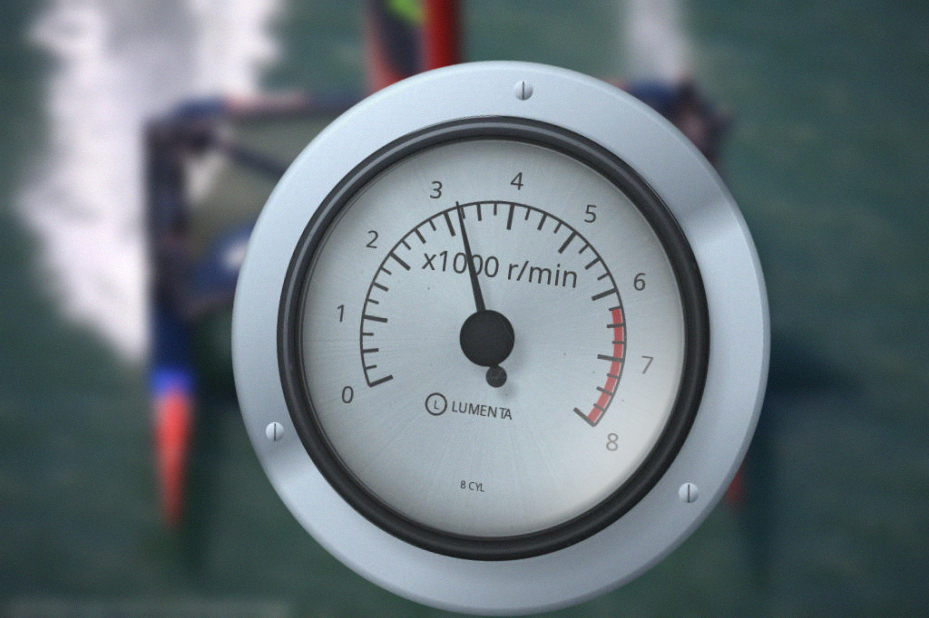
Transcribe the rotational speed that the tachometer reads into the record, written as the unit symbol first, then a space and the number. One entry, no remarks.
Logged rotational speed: rpm 3250
